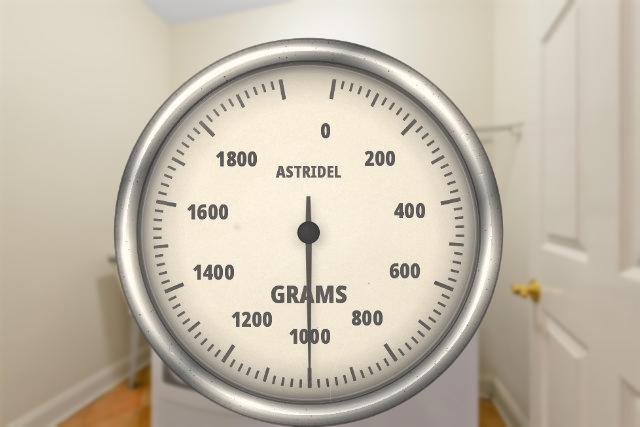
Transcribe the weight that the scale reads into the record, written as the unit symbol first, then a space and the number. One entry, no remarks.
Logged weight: g 1000
